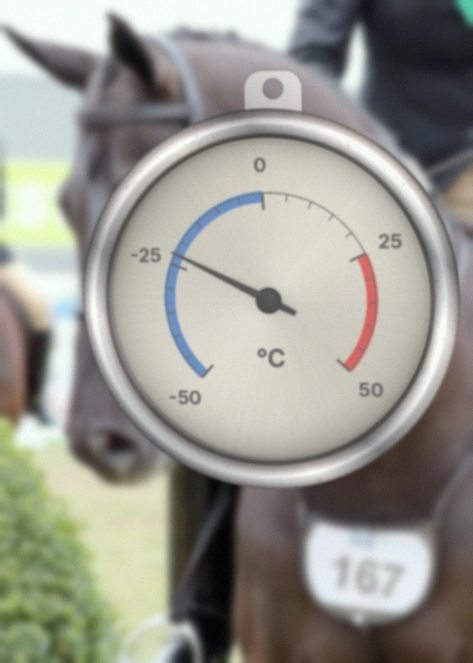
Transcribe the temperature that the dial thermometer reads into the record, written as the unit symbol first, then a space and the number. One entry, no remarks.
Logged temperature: °C -22.5
